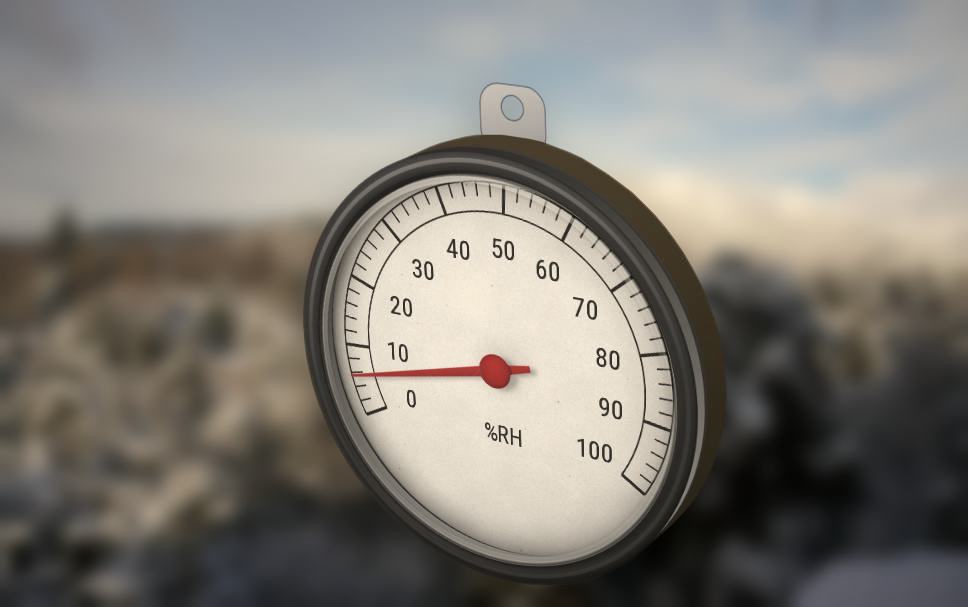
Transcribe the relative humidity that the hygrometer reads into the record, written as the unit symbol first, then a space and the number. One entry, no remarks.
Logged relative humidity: % 6
